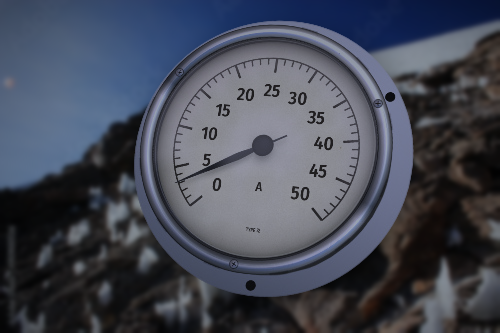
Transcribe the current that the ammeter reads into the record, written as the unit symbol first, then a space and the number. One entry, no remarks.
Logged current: A 3
